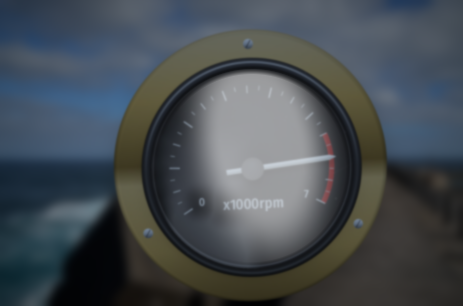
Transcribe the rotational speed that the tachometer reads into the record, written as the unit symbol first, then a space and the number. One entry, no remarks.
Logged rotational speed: rpm 6000
